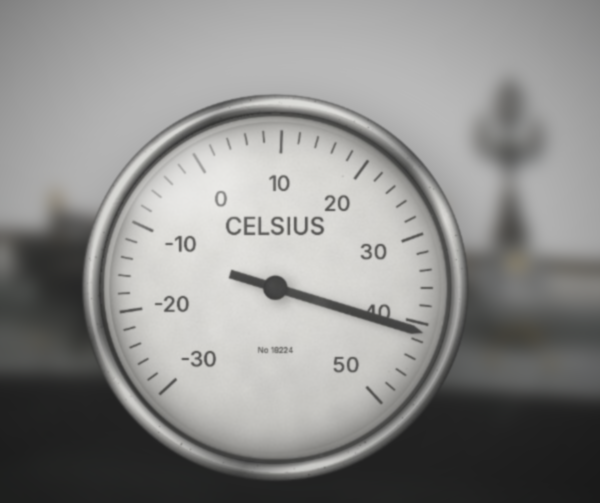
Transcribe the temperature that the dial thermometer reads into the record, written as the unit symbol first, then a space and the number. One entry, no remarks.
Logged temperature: °C 41
